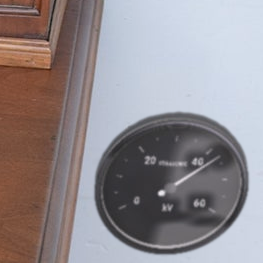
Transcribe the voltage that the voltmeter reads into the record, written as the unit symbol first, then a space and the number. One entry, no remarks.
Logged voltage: kV 42.5
